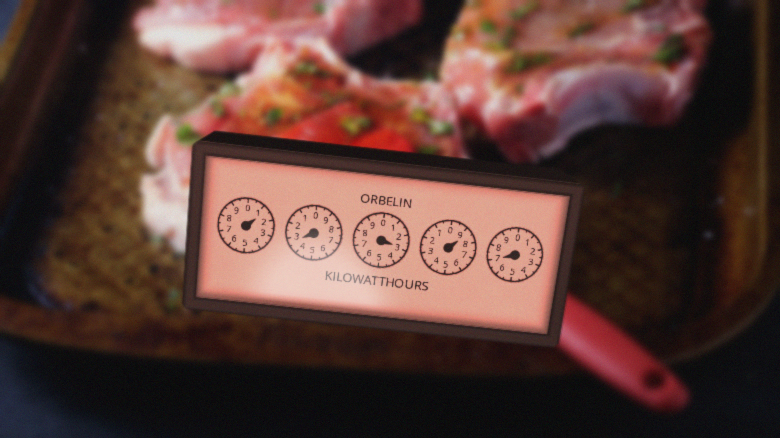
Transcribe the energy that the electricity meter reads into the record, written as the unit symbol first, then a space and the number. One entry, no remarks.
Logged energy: kWh 13287
